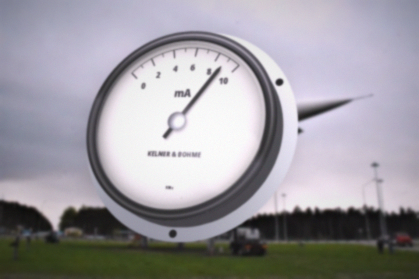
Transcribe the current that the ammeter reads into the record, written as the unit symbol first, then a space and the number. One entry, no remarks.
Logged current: mA 9
